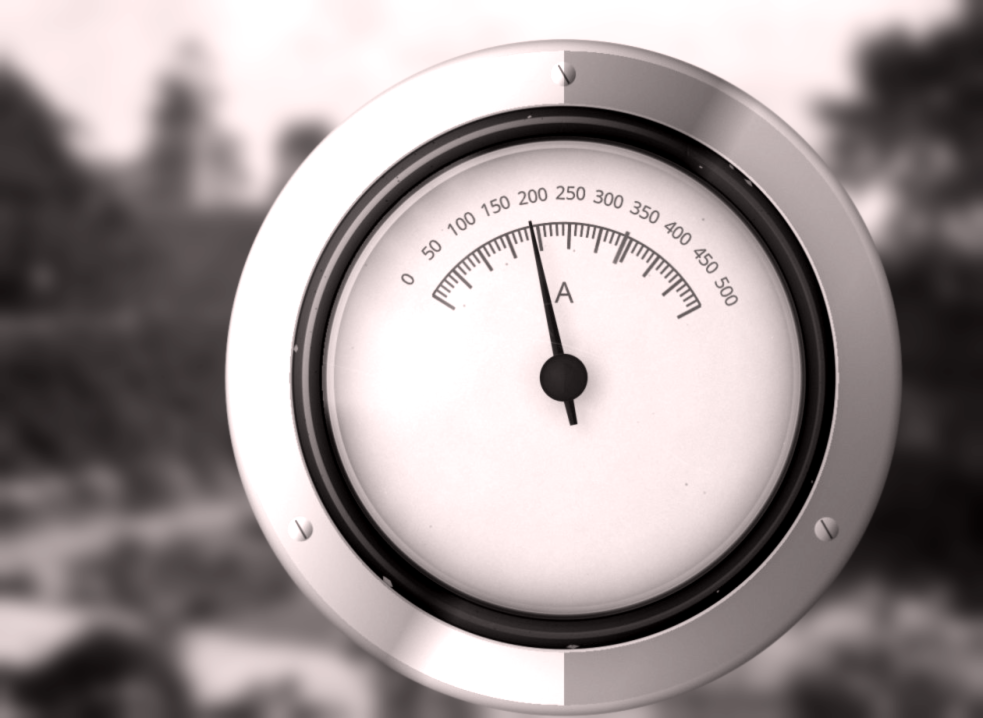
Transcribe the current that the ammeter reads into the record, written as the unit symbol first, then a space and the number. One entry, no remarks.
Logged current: A 190
